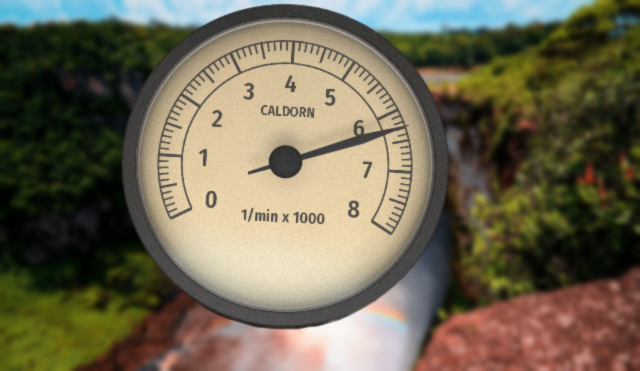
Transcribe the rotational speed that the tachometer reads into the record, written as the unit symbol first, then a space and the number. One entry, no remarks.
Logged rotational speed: rpm 6300
